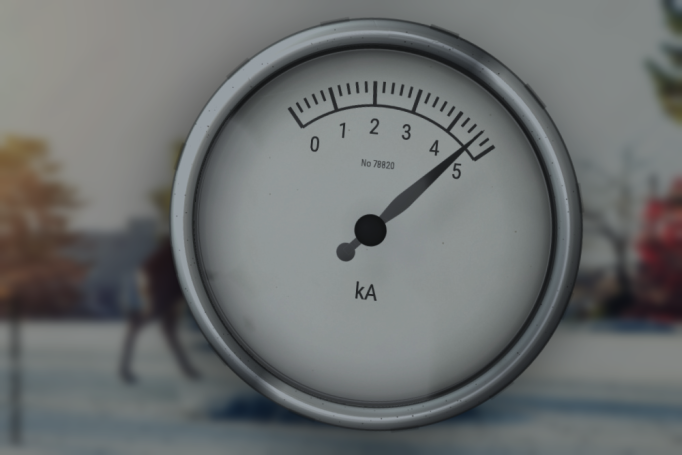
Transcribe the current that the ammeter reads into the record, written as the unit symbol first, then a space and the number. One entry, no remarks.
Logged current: kA 4.6
